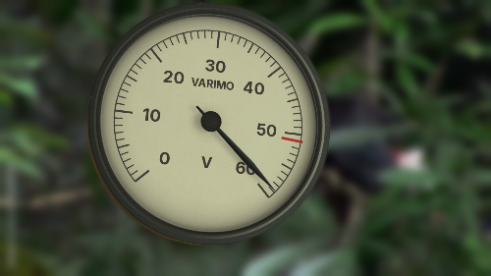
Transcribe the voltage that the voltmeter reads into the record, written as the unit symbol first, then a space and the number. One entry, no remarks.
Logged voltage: V 59
